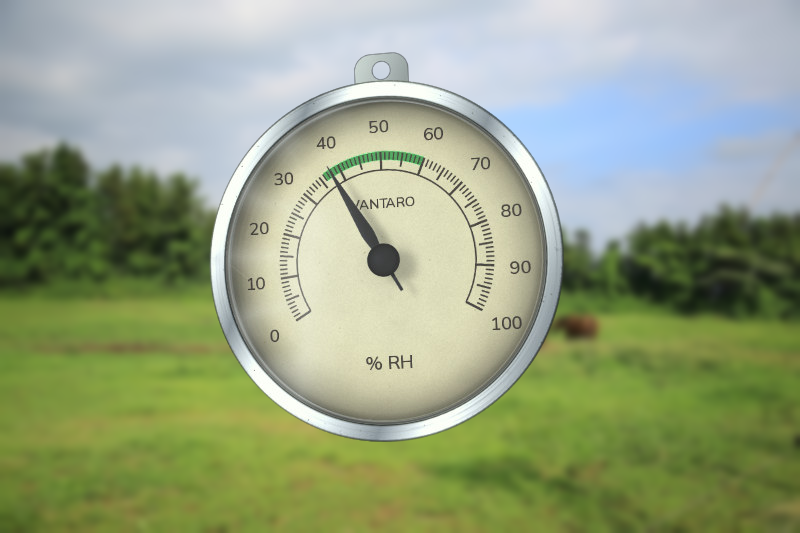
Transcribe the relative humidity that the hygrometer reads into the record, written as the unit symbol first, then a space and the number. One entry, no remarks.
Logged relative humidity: % 38
